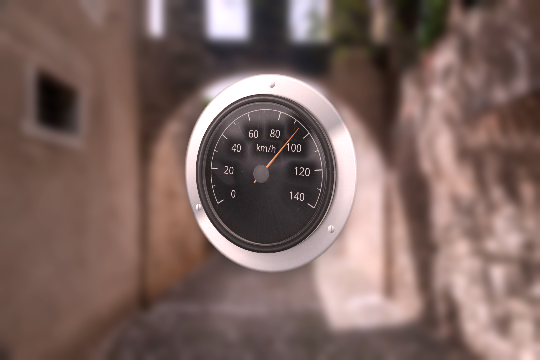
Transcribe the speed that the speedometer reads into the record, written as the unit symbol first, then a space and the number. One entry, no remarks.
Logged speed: km/h 95
